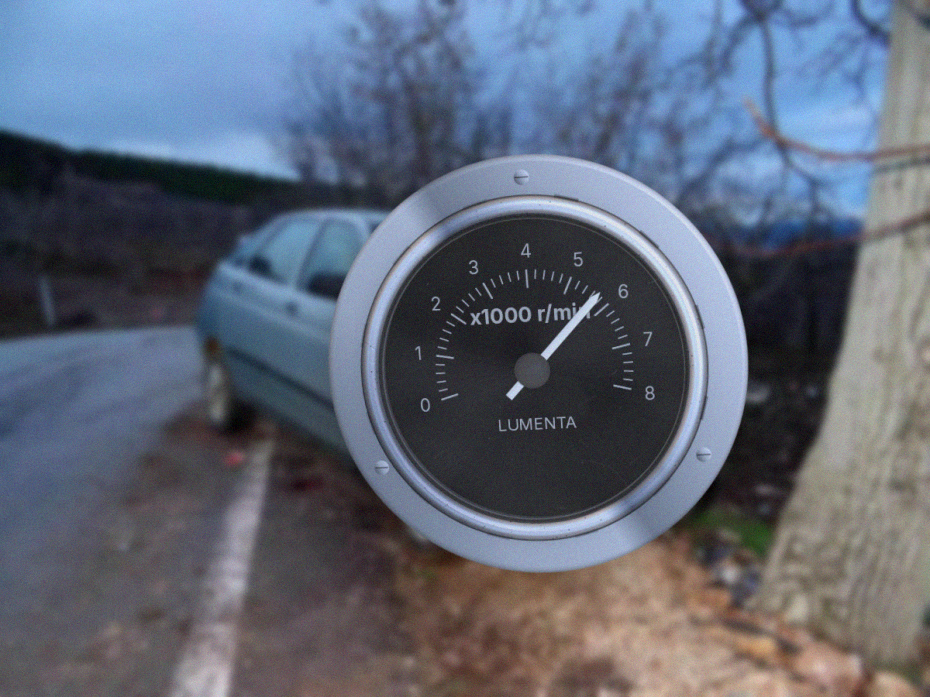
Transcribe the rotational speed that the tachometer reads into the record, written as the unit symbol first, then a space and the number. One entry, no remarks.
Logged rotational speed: rpm 5700
